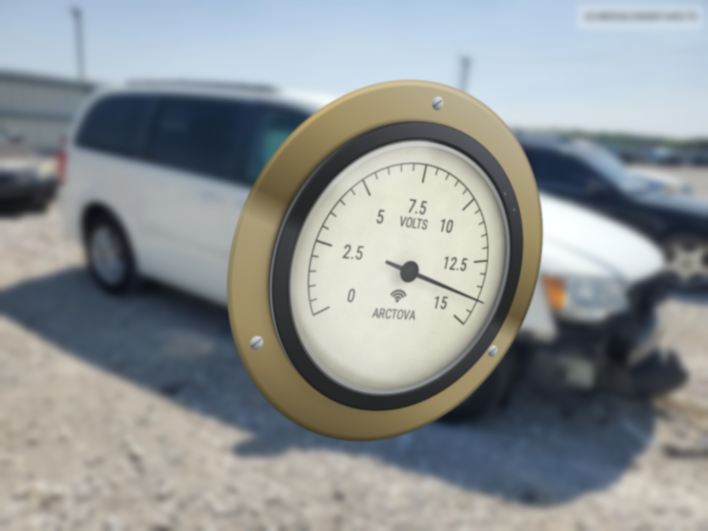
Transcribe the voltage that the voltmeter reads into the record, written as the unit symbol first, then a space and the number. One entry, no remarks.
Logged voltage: V 14
